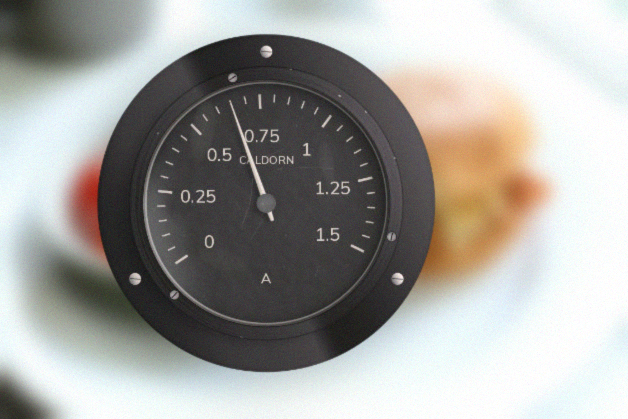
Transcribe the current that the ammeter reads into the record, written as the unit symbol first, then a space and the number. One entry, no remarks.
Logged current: A 0.65
